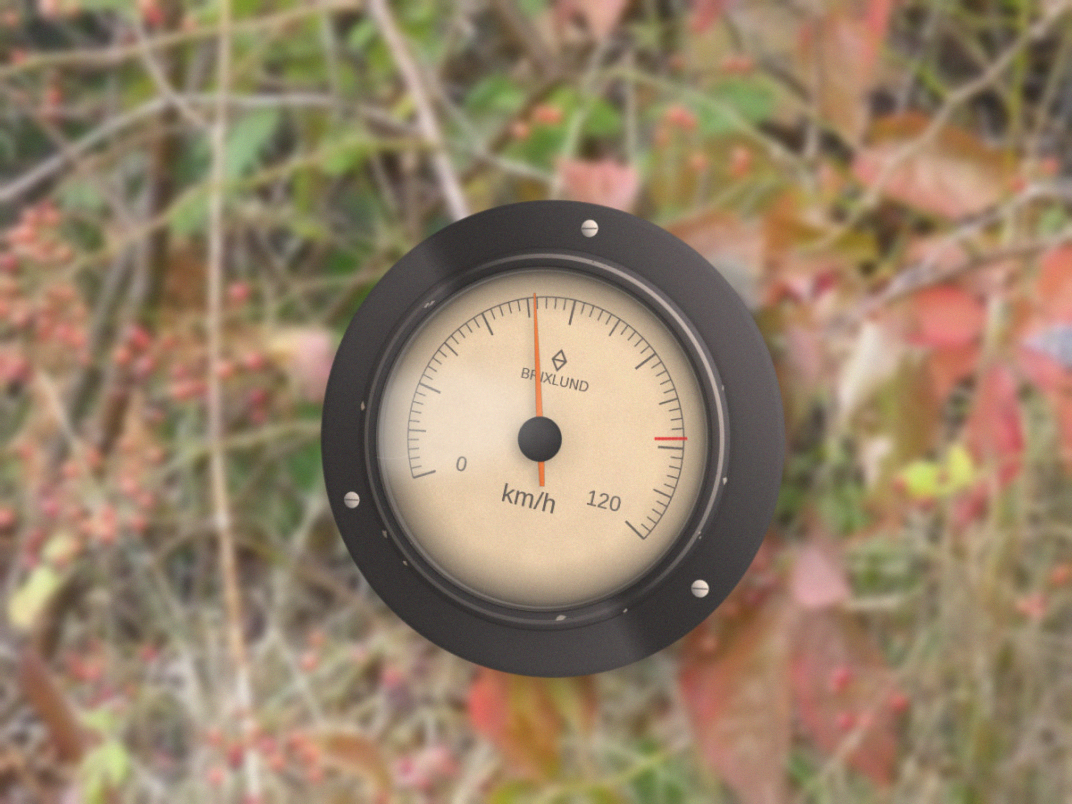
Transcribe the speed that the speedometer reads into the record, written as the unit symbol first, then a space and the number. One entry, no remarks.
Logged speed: km/h 52
